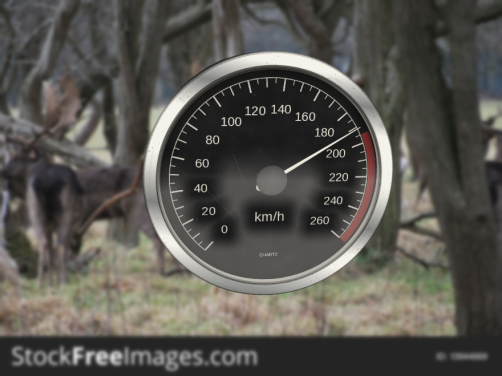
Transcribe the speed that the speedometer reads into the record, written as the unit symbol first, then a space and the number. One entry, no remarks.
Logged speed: km/h 190
